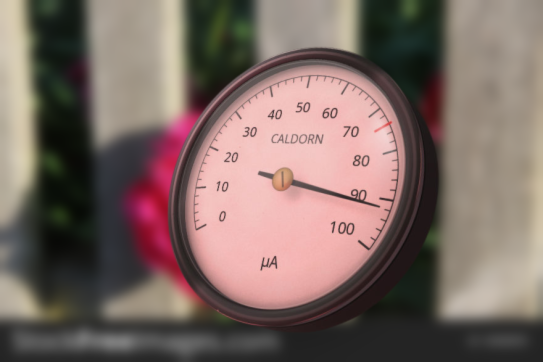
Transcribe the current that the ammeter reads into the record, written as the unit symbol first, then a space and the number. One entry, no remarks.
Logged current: µA 92
